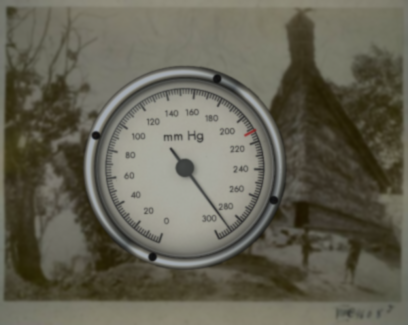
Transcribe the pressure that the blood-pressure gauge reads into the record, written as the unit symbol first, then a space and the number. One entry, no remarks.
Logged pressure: mmHg 290
